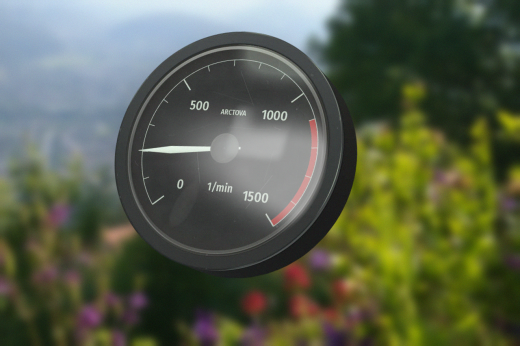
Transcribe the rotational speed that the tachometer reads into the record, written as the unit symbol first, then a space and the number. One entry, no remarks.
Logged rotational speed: rpm 200
